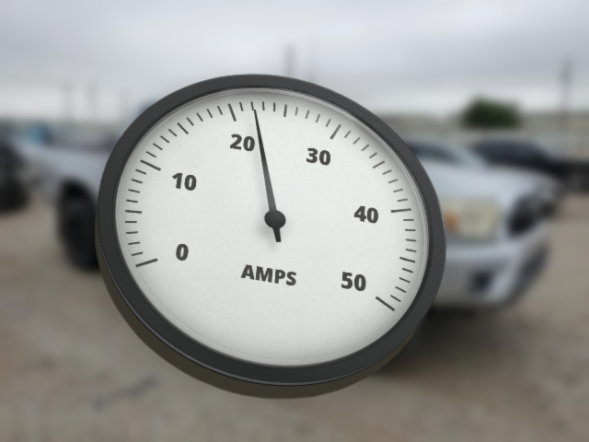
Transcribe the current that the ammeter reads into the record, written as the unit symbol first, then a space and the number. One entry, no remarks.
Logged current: A 22
